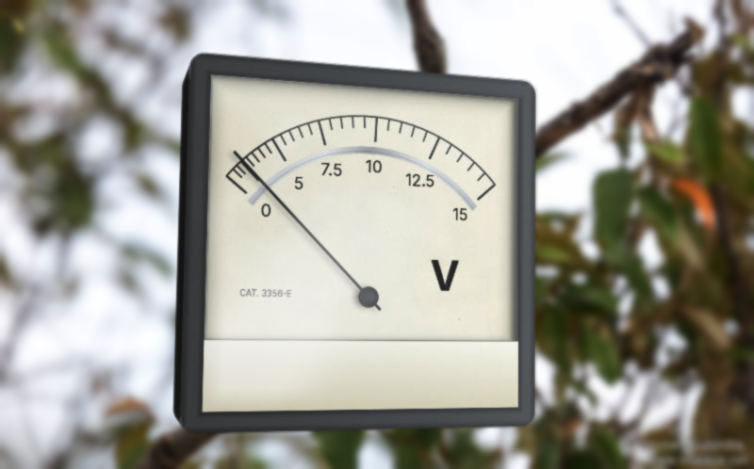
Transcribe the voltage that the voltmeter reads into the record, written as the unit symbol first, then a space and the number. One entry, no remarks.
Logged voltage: V 2.5
